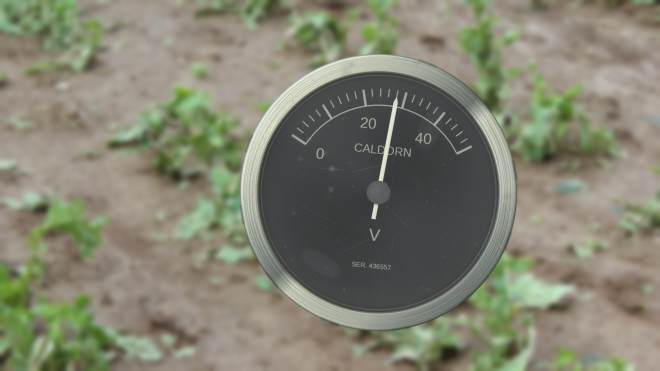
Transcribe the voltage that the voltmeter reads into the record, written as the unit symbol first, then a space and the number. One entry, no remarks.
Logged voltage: V 28
